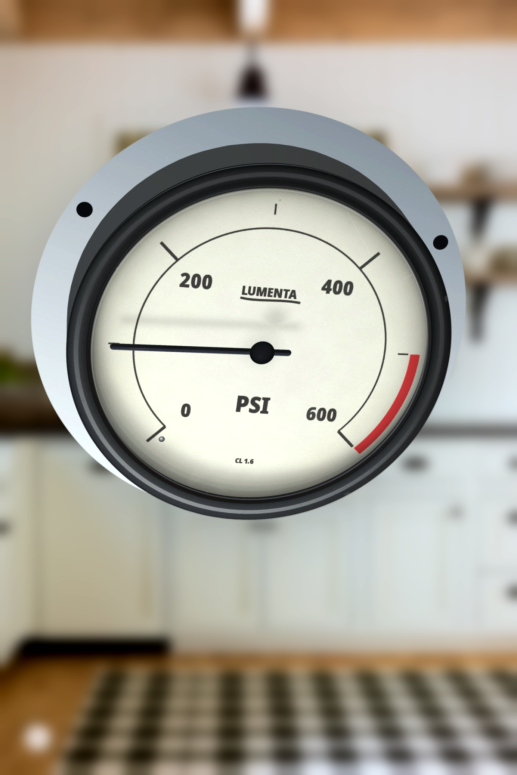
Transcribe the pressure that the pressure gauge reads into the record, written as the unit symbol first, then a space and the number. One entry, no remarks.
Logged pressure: psi 100
